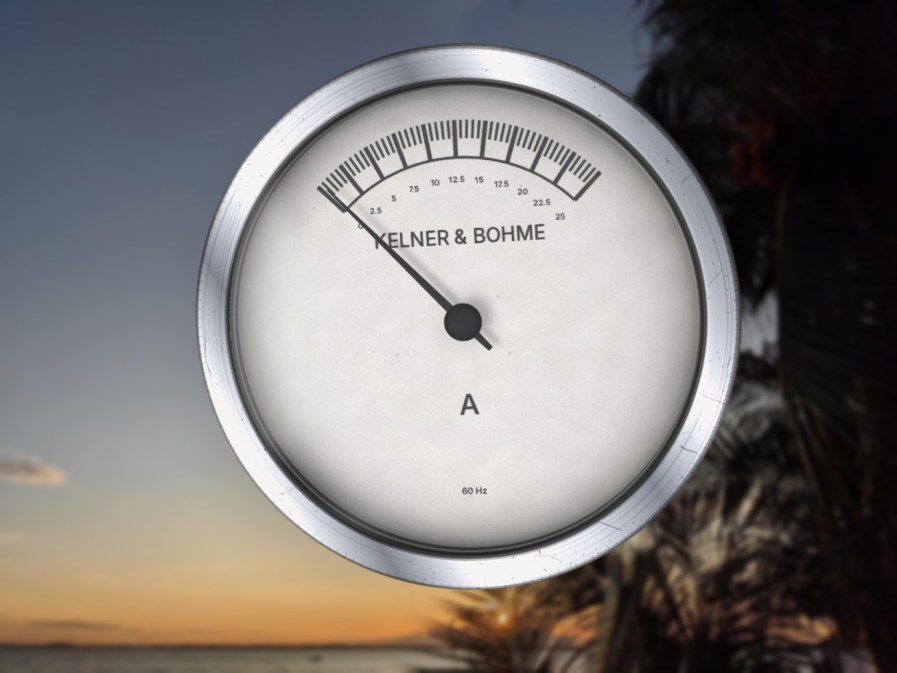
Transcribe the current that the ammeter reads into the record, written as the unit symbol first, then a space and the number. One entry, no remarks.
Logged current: A 0.5
